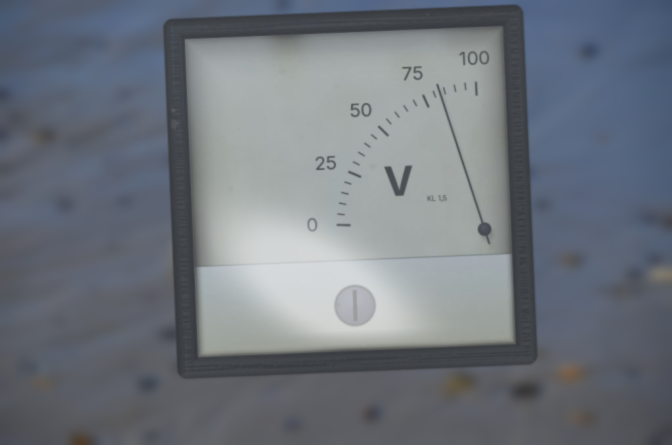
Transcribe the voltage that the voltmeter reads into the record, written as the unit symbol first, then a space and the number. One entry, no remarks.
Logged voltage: V 82.5
